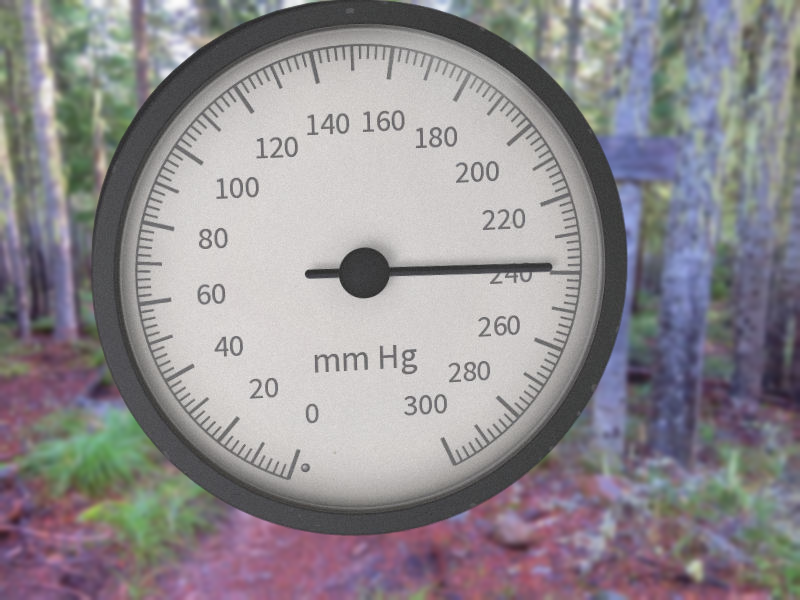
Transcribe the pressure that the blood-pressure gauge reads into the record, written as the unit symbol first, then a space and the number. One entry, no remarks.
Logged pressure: mmHg 238
